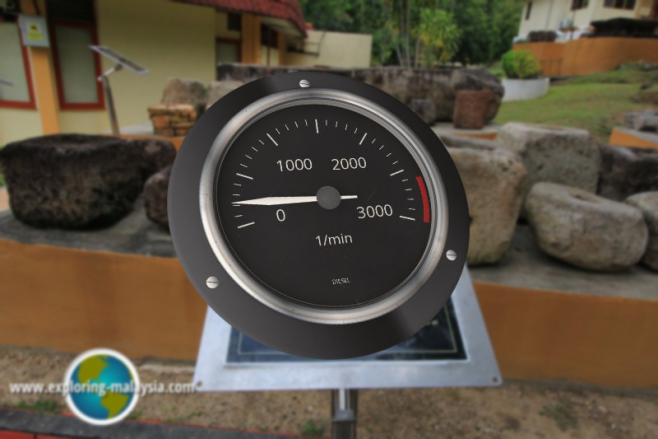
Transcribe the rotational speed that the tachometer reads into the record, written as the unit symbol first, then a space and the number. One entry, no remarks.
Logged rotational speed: rpm 200
